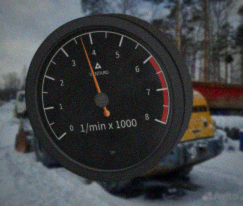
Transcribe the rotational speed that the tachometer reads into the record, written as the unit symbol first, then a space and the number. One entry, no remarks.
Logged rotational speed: rpm 3750
